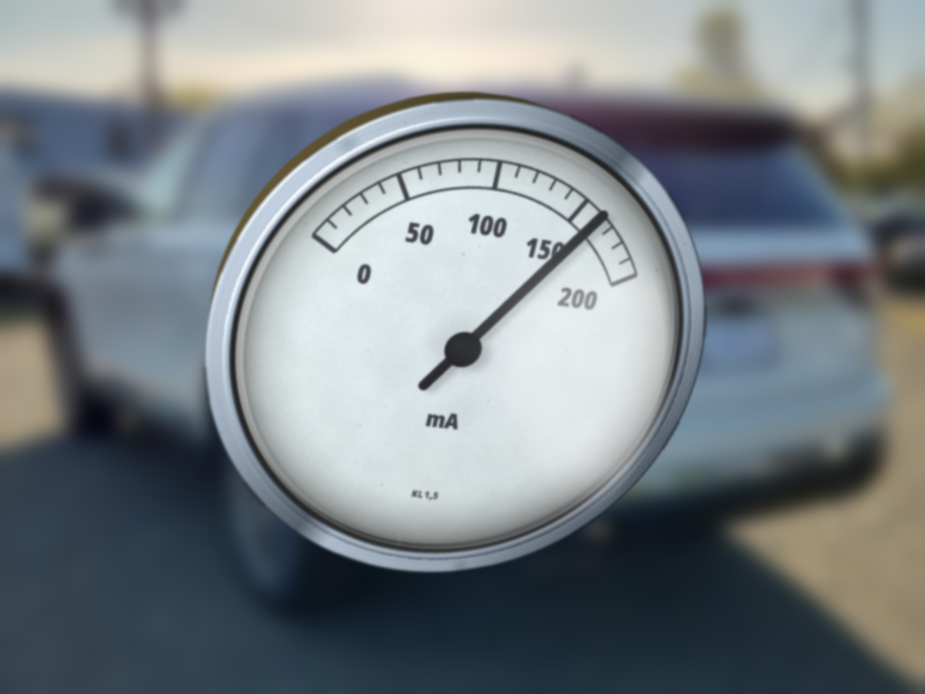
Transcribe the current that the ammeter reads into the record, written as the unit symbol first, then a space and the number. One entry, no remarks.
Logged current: mA 160
